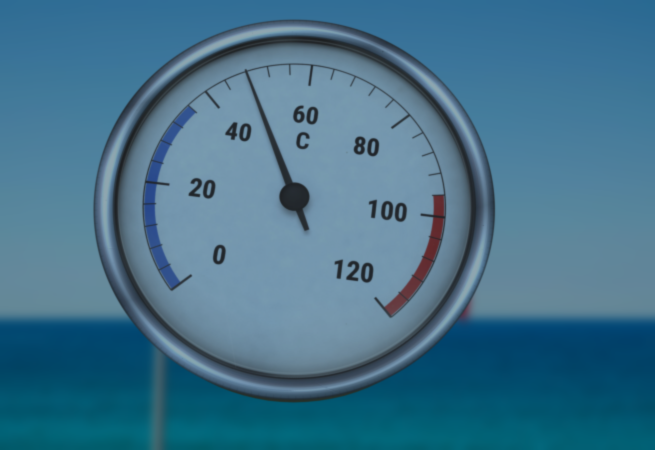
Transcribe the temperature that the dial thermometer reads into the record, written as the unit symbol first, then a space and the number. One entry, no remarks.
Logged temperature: °C 48
